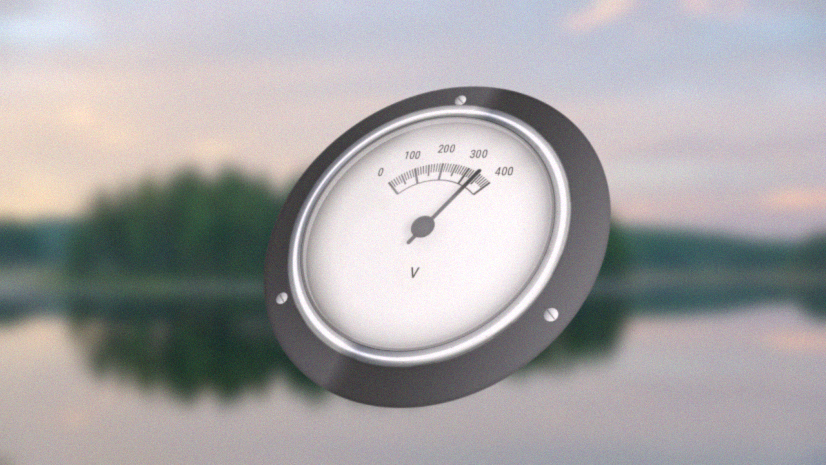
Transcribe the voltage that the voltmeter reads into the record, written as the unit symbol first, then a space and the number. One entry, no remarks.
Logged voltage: V 350
